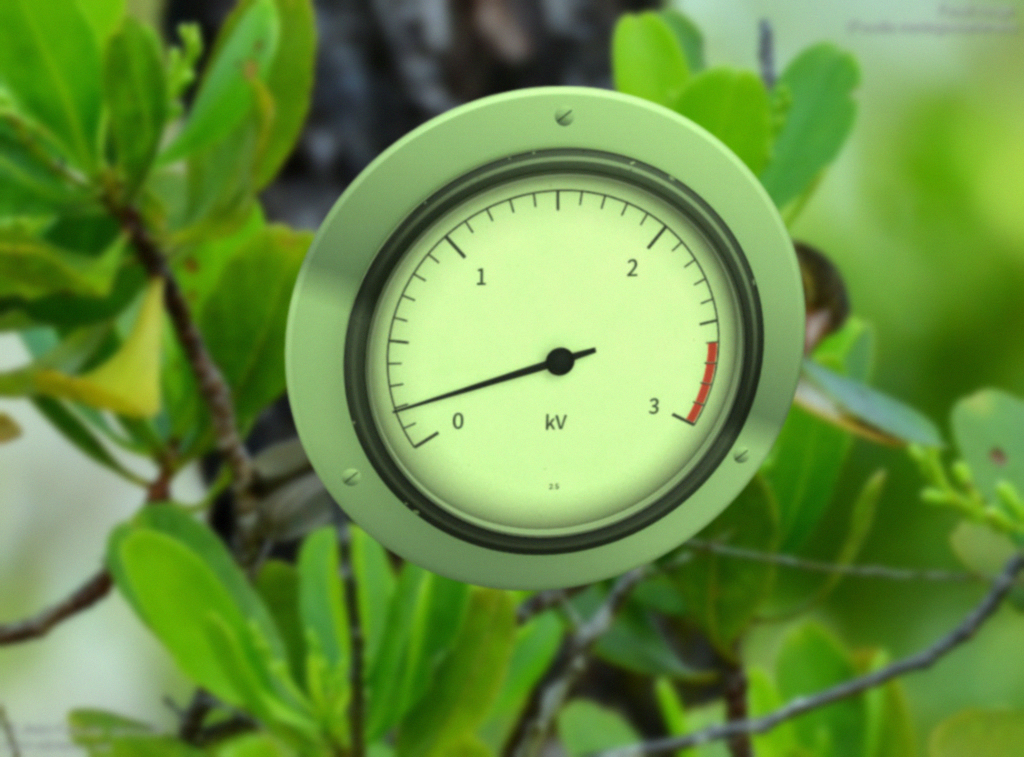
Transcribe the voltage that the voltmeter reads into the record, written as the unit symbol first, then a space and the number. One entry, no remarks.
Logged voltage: kV 0.2
